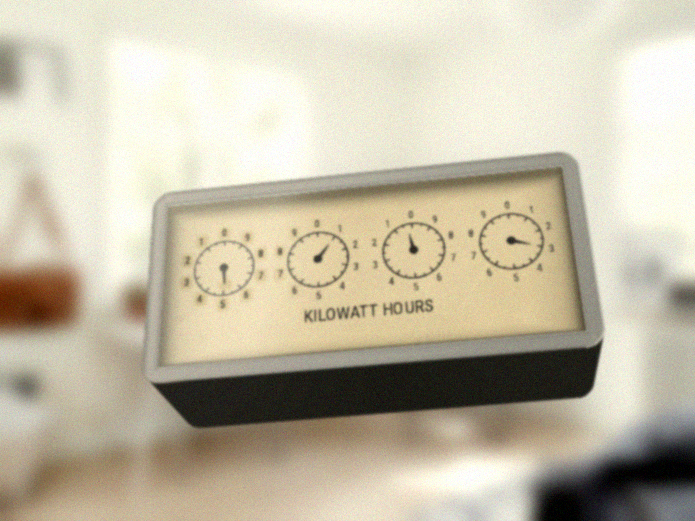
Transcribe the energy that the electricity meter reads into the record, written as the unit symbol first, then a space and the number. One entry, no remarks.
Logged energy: kWh 5103
